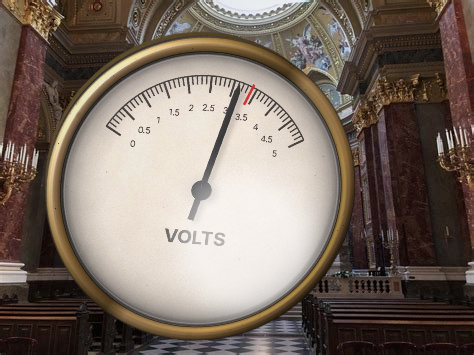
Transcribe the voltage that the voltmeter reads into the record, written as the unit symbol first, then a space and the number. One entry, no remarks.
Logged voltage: V 3.1
